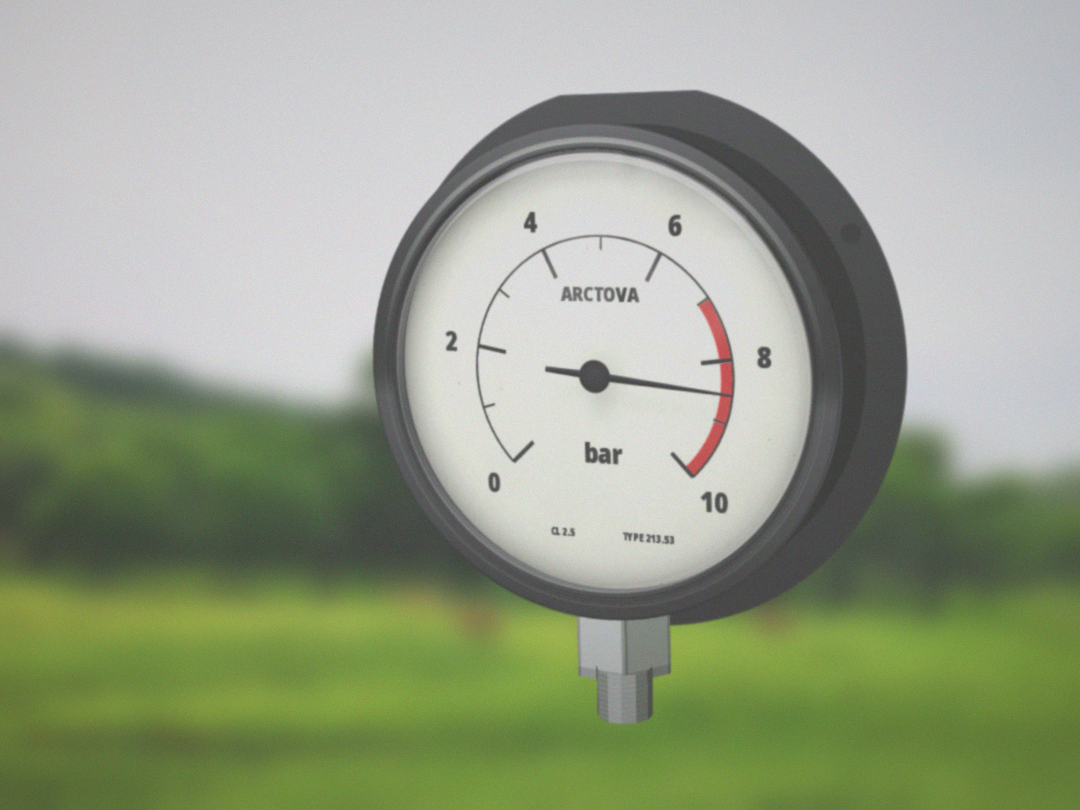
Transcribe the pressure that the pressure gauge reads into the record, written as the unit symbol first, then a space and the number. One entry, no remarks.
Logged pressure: bar 8.5
